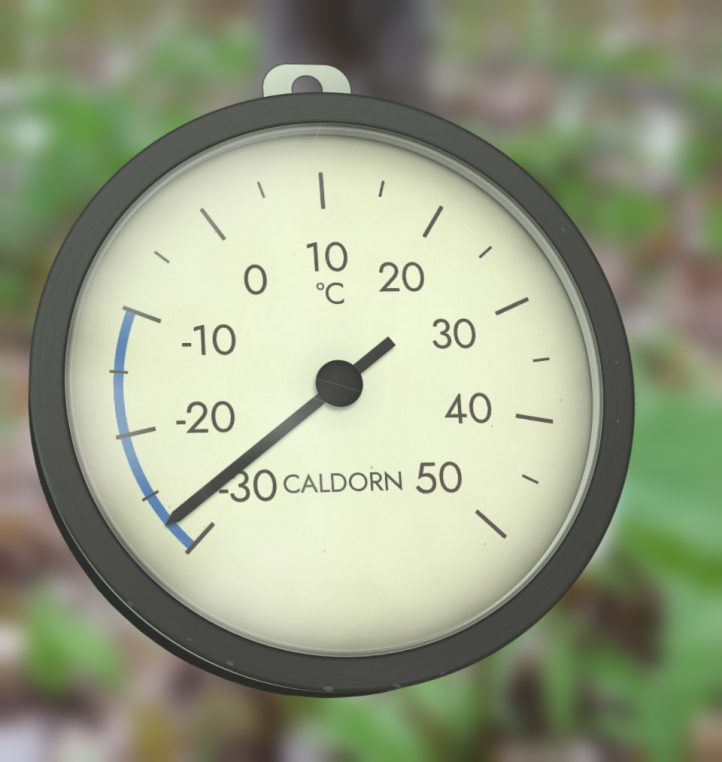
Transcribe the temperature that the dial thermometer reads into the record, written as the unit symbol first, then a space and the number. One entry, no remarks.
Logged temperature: °C -27.5
